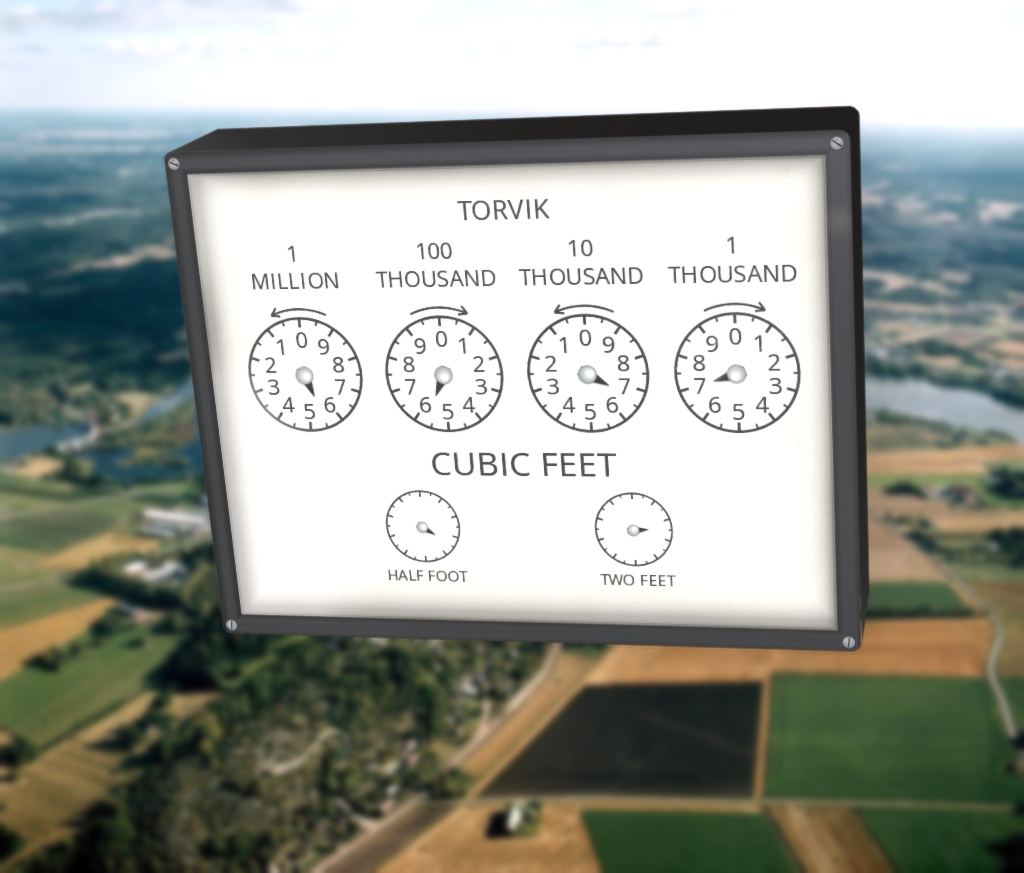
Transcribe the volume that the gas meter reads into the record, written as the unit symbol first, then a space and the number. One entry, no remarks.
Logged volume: ft³ 556700
